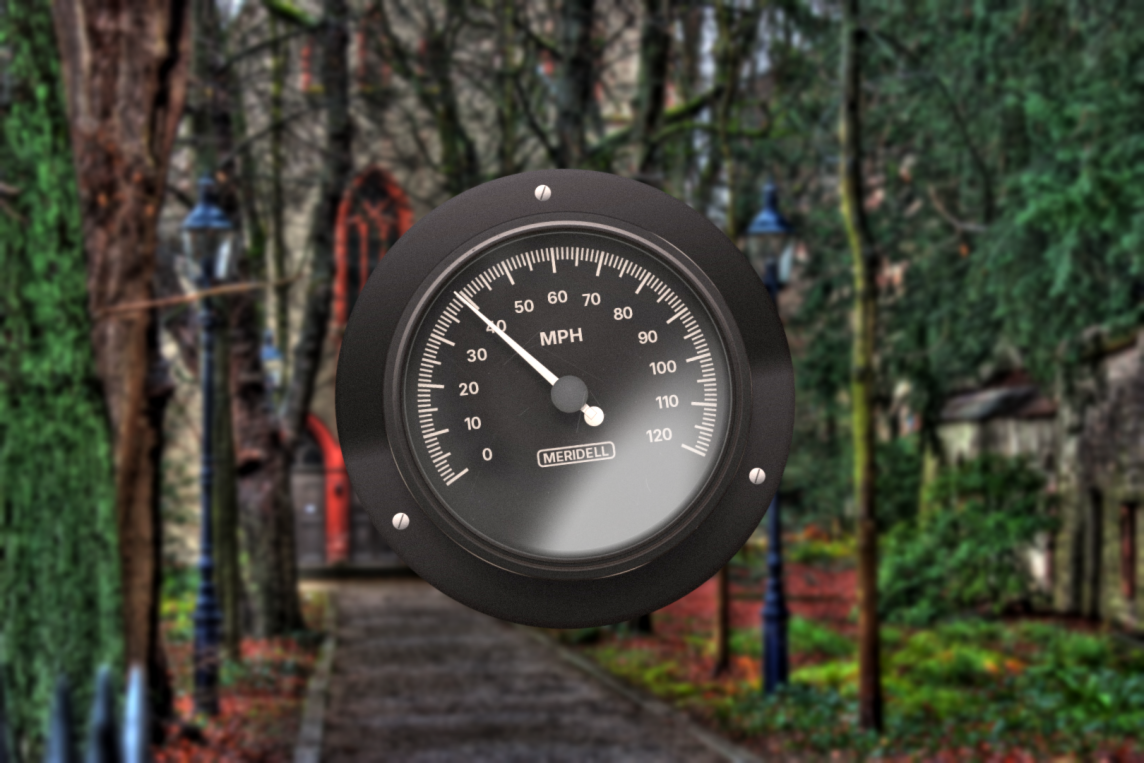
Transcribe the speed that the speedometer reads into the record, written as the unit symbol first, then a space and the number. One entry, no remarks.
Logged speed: mph 39
